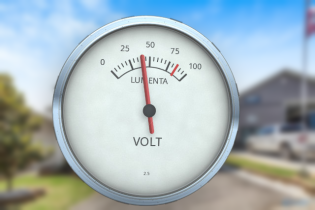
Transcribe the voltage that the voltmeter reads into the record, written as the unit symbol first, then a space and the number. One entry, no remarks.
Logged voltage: V 40
